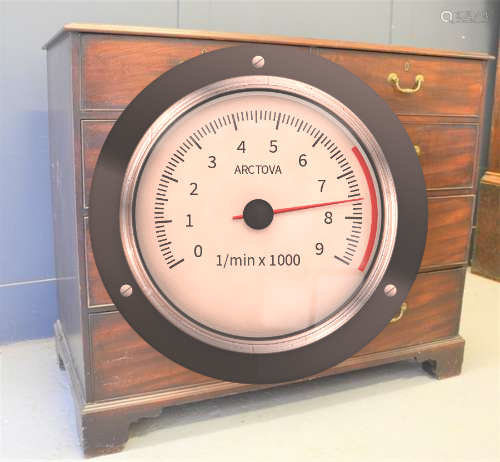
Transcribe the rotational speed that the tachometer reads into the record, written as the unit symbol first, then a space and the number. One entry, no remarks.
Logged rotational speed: rpm 7600
